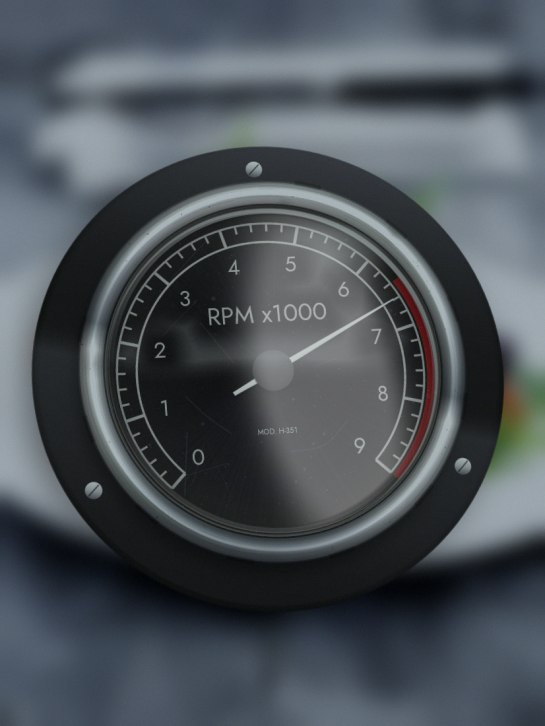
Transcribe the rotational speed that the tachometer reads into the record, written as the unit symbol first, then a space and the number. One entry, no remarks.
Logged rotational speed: rpm 6600
